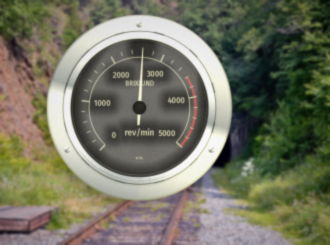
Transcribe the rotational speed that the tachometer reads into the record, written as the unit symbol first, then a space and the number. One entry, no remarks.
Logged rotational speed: rpm 2600
